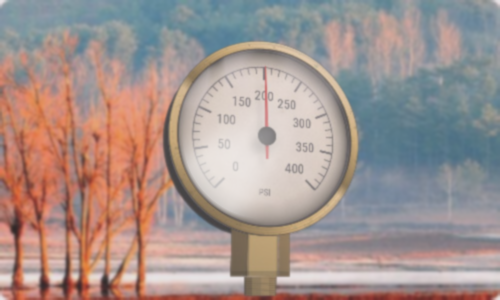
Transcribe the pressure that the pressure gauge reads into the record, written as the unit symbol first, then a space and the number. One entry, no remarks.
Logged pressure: psi 200
